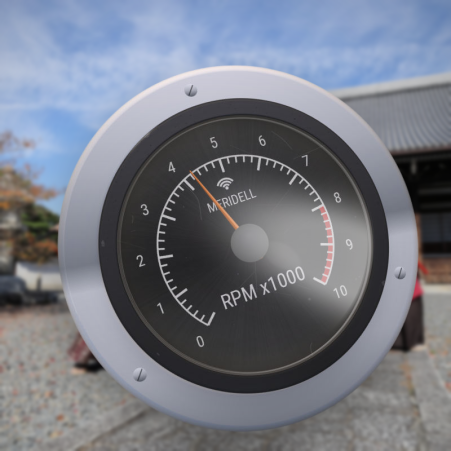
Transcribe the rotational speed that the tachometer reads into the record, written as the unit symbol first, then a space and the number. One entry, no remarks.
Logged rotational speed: rpm 4200
